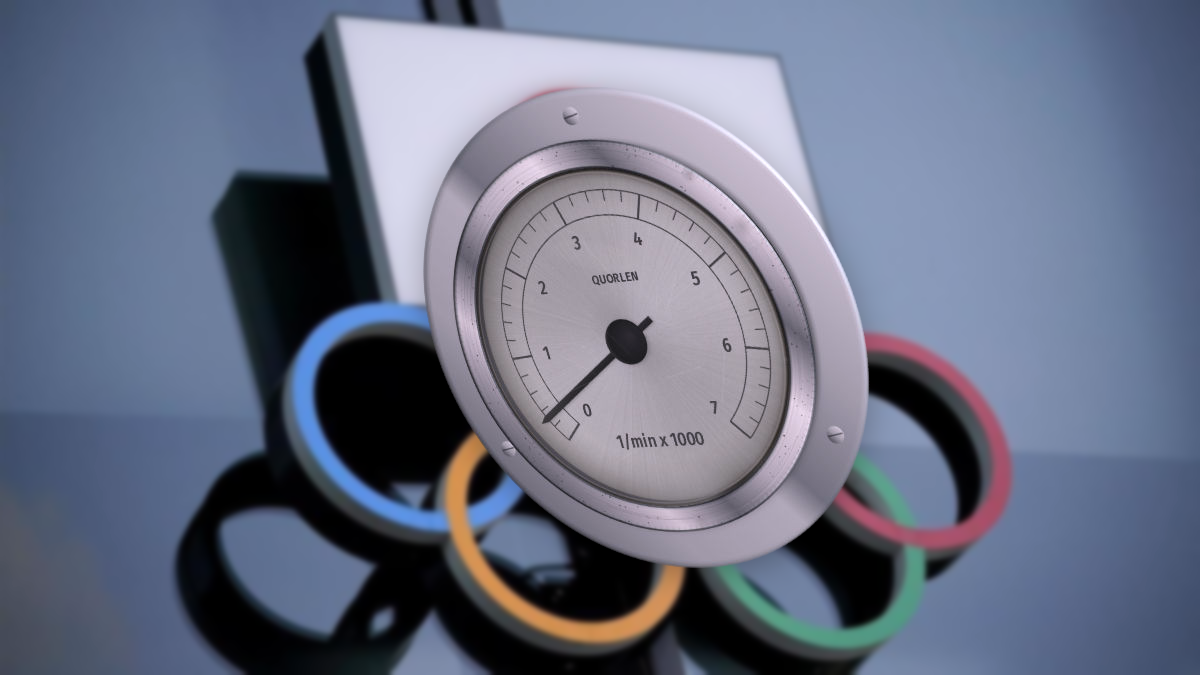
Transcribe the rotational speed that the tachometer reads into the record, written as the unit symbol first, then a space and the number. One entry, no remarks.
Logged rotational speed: rpm 300
